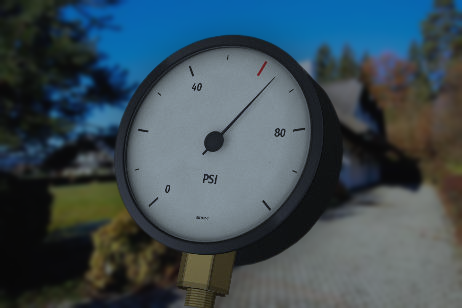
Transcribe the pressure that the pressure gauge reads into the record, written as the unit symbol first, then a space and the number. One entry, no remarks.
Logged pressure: psi 65
